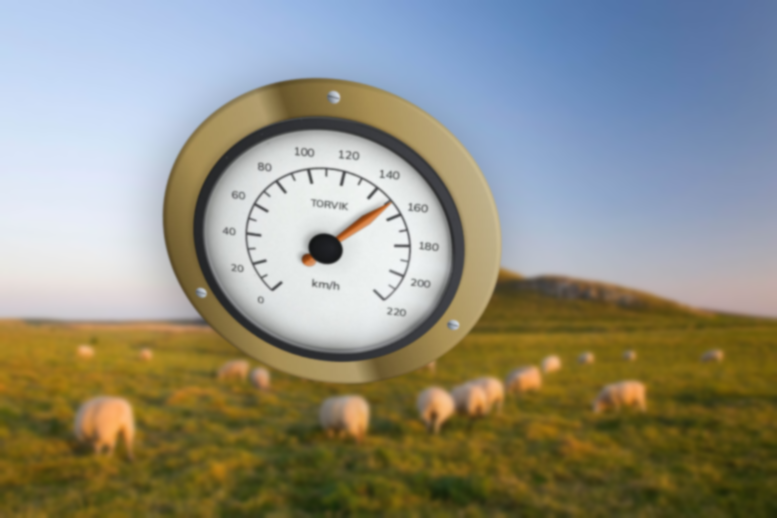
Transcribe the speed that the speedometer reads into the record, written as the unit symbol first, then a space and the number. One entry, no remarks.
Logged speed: km/h 150
